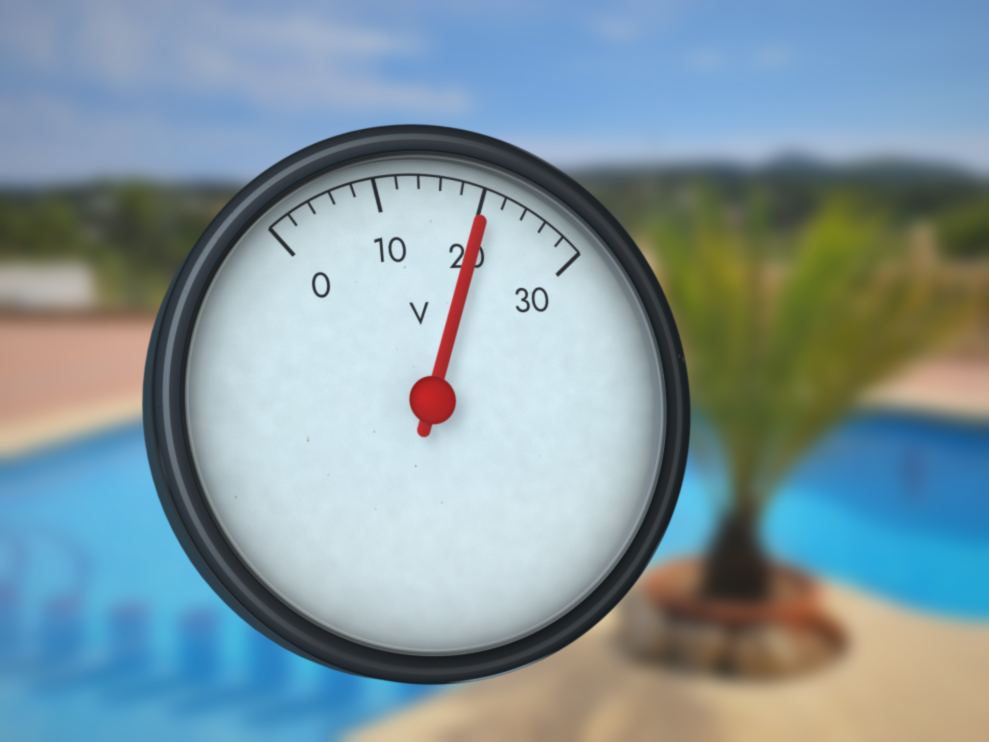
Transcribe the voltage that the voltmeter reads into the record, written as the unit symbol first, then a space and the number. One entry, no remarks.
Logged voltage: V 20
